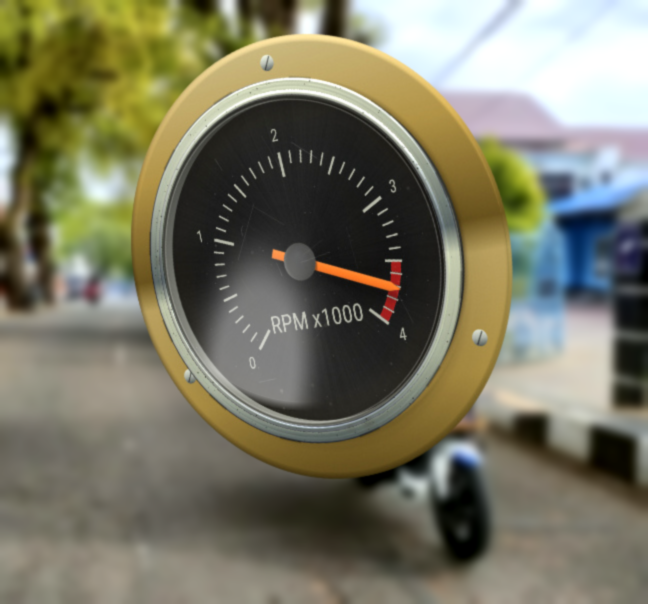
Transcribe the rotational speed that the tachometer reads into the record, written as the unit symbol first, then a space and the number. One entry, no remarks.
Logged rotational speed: rpm 3700
